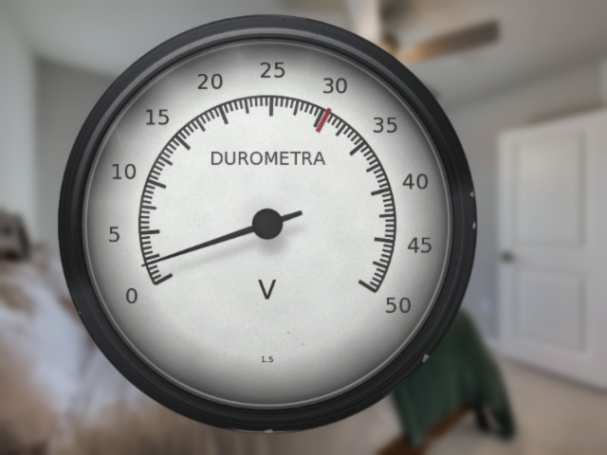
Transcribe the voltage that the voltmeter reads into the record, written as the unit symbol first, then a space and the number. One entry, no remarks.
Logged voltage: V 2
